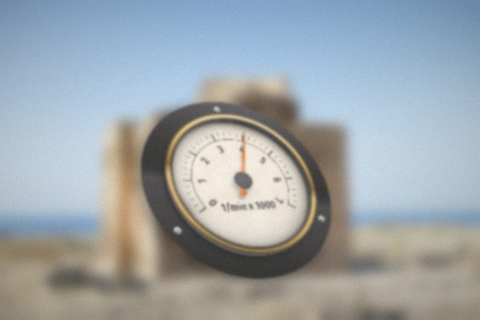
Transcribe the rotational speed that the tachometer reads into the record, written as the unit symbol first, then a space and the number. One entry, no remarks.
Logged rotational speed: rpm 4000
